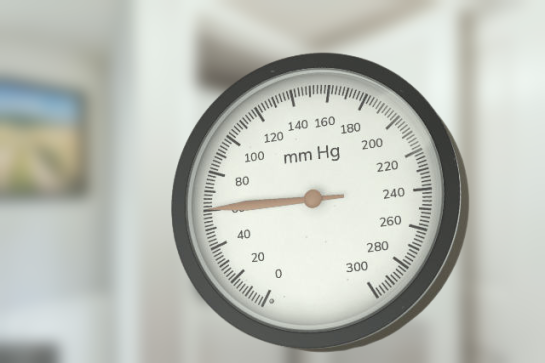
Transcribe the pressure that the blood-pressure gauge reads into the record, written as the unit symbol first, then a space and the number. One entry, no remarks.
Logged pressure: mmHg 60
